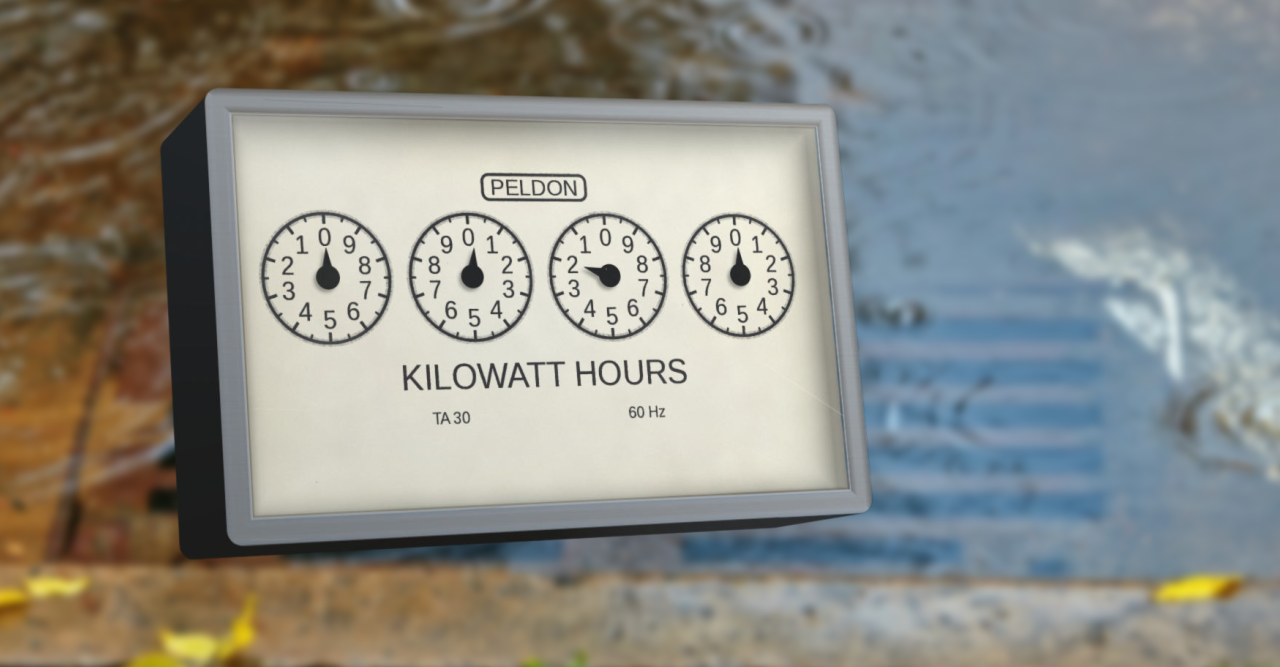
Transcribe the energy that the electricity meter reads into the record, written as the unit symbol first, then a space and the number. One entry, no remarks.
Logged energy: kWh 20
